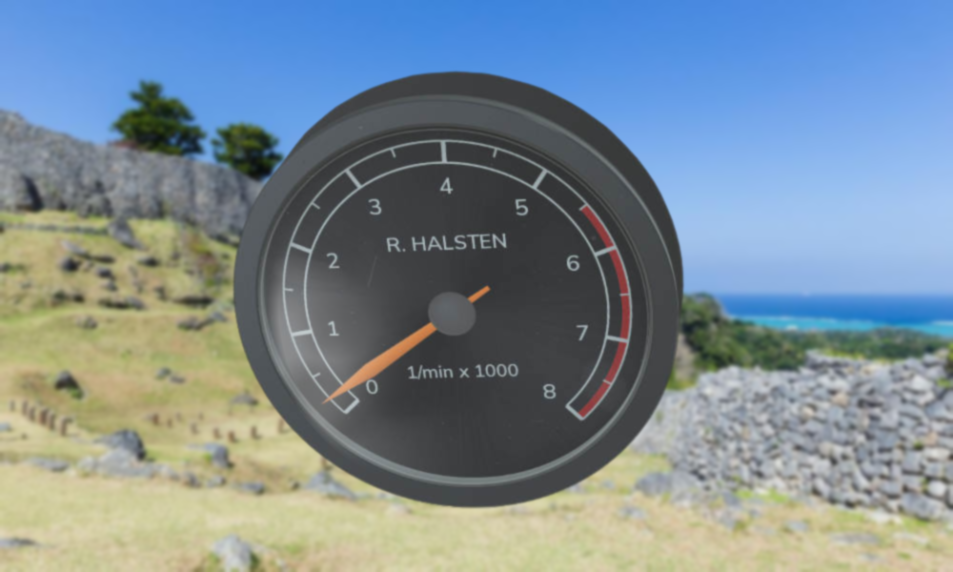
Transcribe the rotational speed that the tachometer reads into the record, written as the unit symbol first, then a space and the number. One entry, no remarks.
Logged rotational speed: rpm 250
